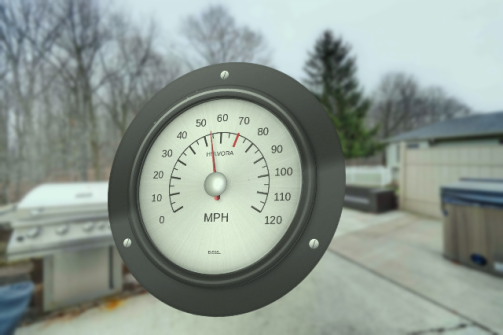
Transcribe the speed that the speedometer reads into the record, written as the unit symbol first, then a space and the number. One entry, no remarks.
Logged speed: mph 55
